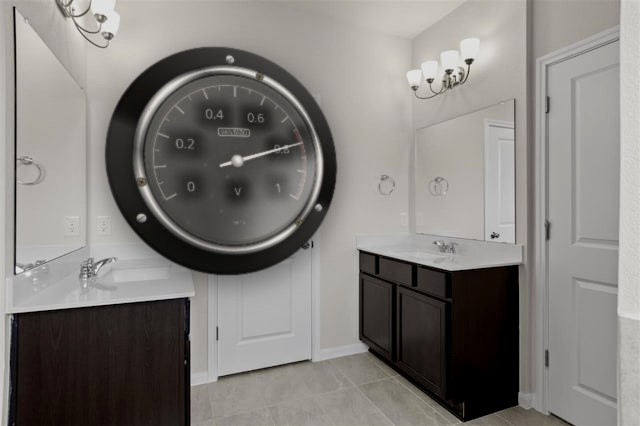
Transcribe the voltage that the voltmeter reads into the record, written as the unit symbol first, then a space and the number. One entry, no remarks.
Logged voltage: V 0.8
